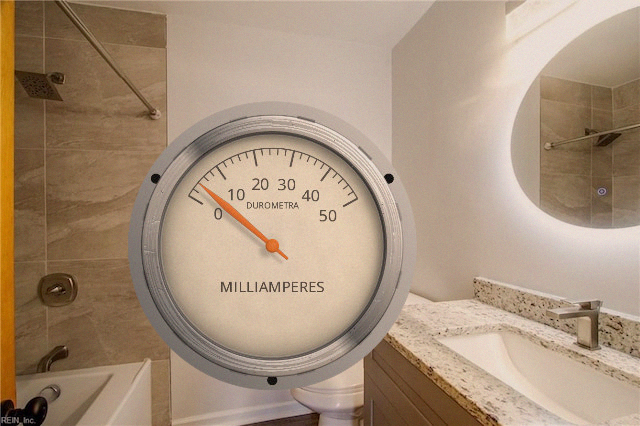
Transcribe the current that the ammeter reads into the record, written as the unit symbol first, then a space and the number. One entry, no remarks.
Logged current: mA 4
